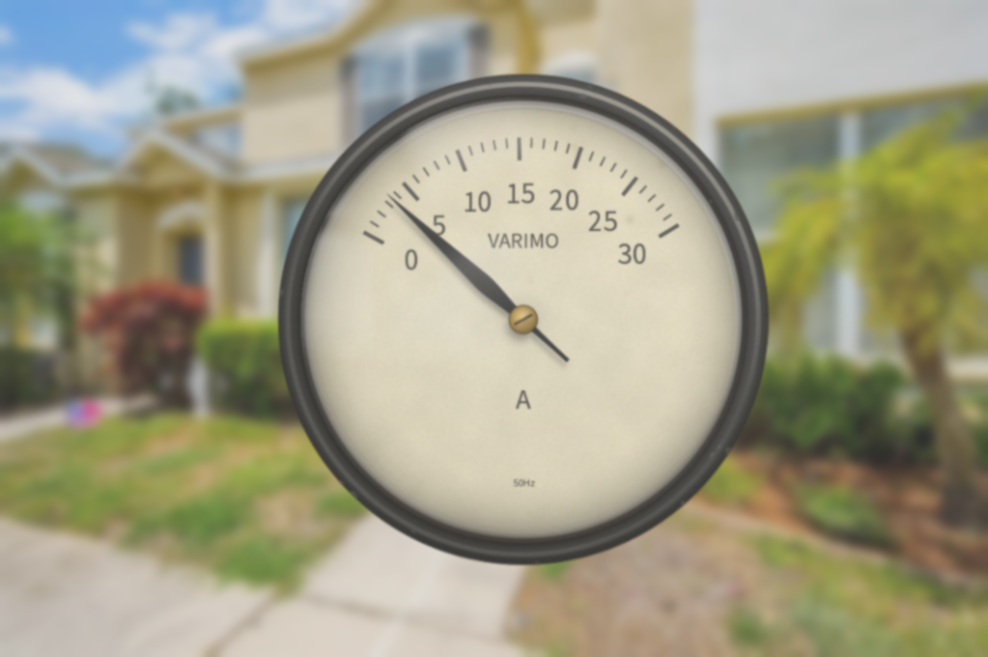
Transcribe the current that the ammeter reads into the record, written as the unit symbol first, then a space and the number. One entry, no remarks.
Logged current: A 3.5
